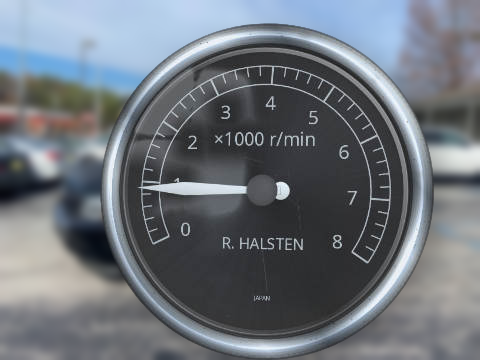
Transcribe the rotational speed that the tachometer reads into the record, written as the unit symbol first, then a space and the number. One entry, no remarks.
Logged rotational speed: rpm 900
